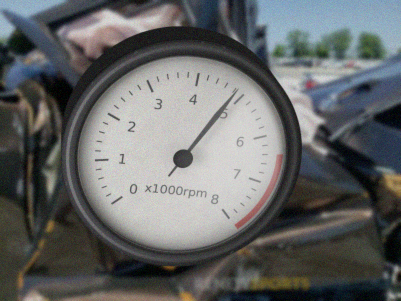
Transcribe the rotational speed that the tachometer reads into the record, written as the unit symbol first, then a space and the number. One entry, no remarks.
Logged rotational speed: rpm 4800
